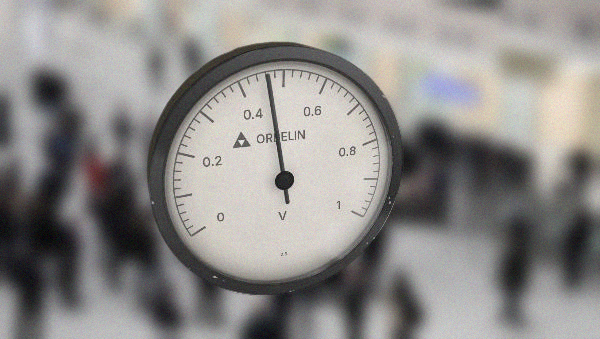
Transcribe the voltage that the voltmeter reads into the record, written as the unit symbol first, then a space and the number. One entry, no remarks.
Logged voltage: V 0.46
